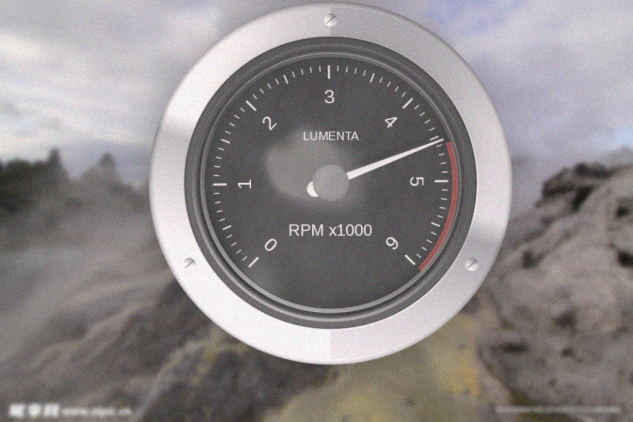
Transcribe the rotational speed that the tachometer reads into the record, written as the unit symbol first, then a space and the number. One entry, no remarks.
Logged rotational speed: rpm 4550
